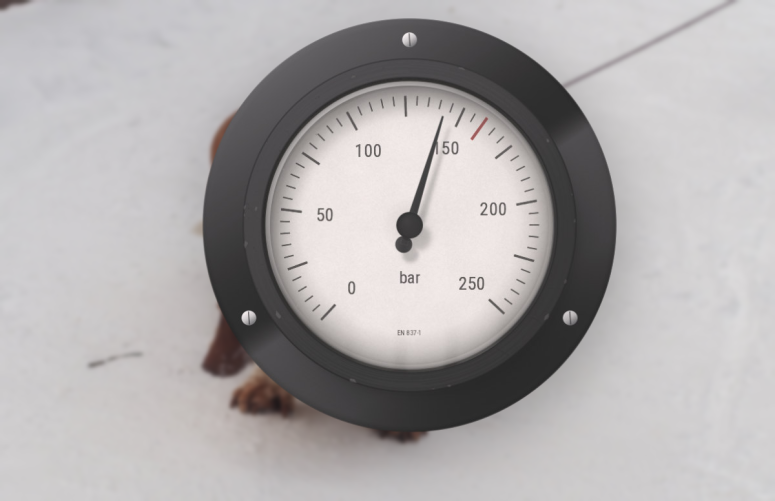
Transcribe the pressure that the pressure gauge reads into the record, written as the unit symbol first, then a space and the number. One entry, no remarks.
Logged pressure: bar 142.5
